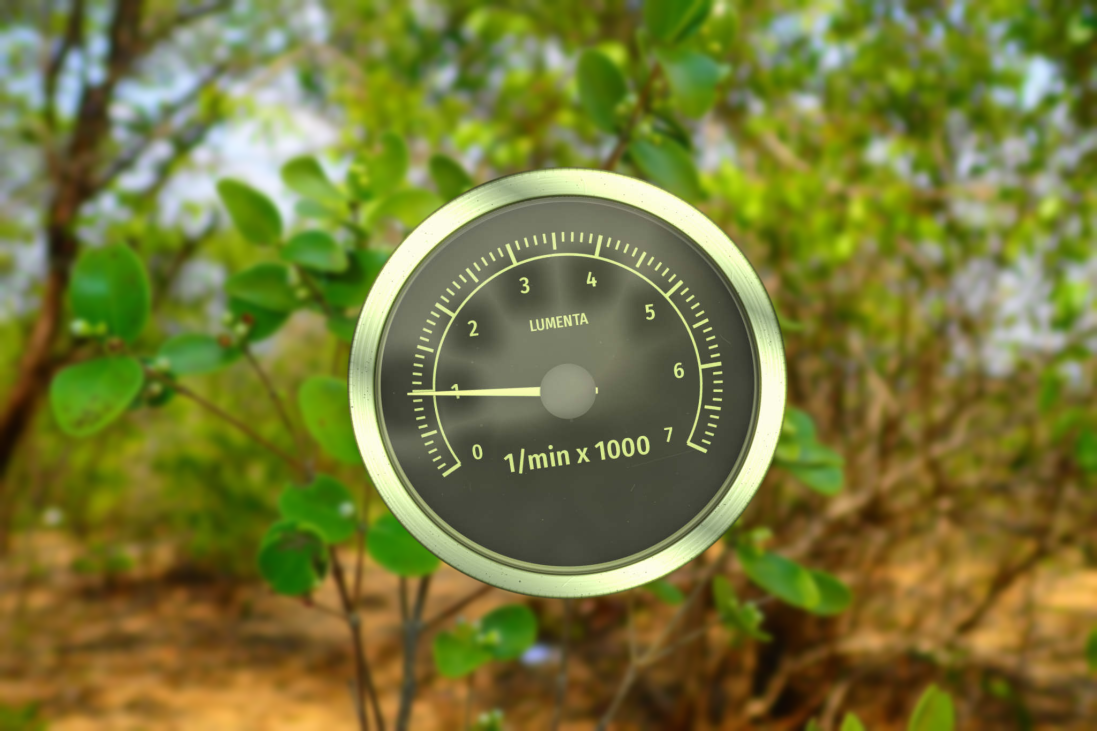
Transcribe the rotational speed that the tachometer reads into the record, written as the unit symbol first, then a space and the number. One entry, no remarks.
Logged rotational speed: rpm 1000
